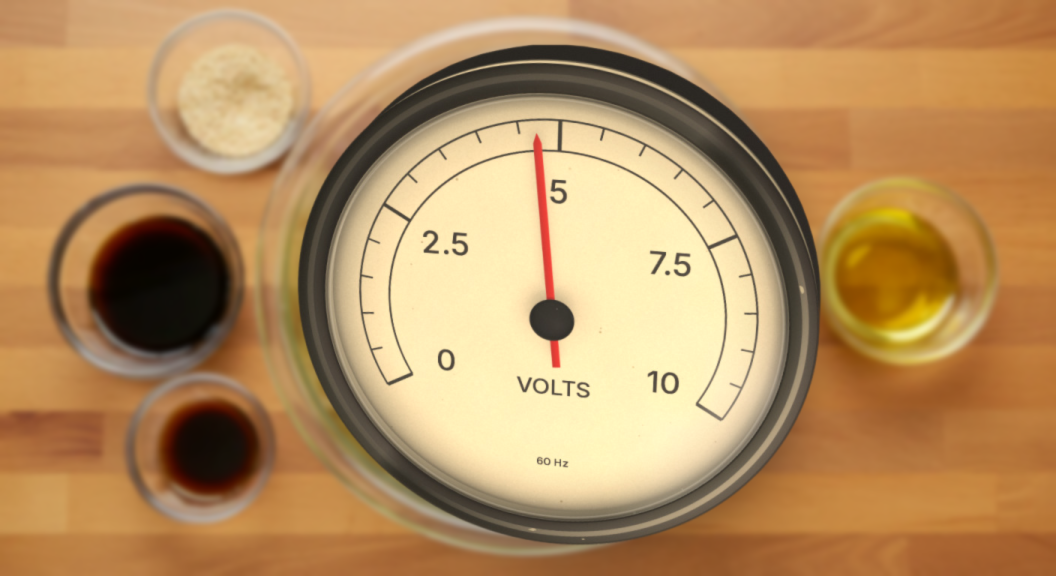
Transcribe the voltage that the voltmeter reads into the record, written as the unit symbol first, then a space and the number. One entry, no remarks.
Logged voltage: V 4.75
